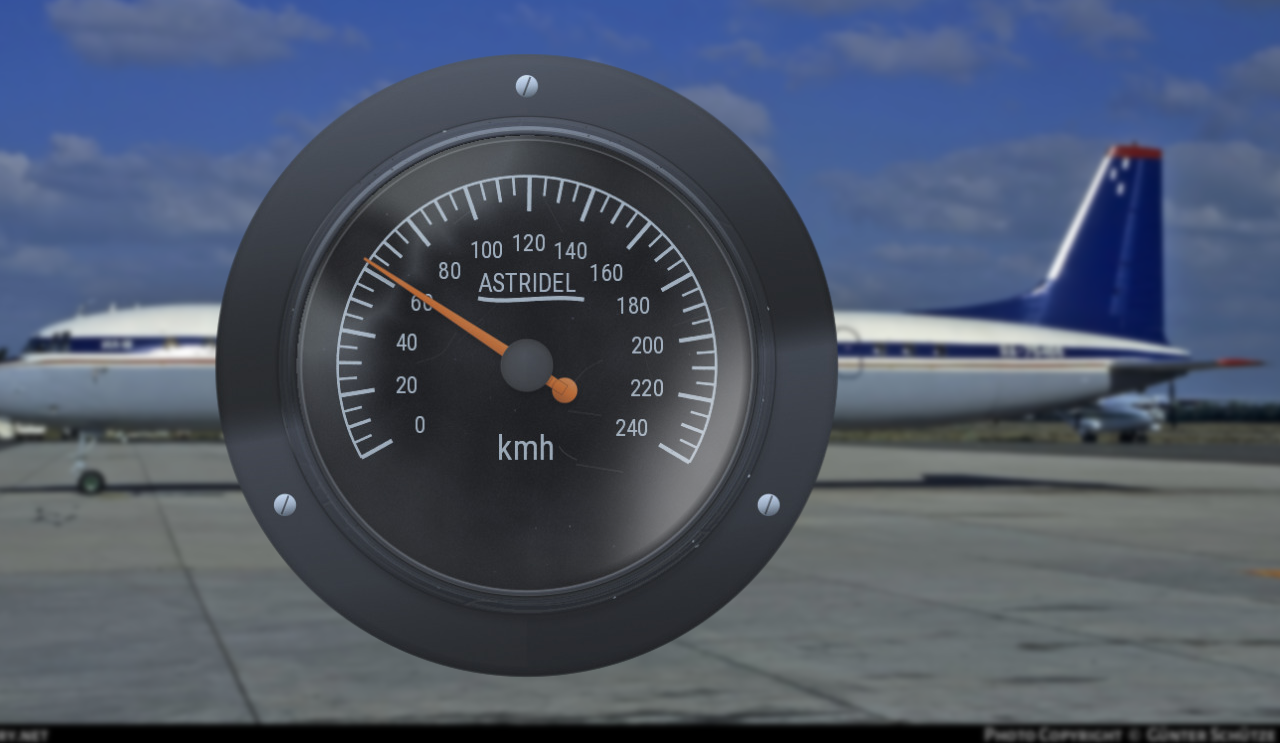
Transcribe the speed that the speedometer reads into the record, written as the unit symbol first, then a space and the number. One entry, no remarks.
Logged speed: km/h 62.5
